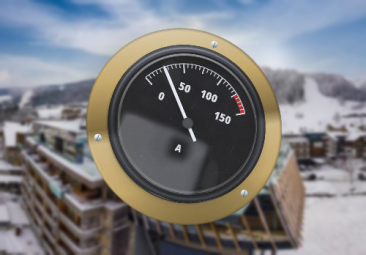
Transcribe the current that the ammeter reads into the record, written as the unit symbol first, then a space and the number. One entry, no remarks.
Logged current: A 25
